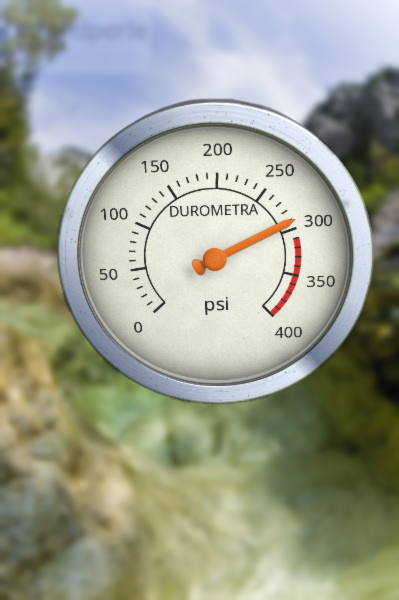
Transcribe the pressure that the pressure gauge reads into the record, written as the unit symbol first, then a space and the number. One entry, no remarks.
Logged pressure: psi 290
